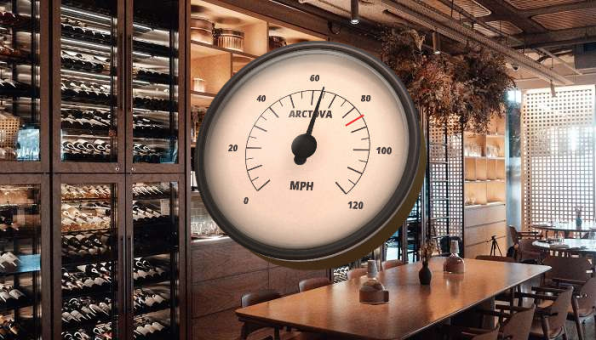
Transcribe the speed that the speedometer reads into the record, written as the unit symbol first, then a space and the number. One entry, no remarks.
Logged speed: mph 65
